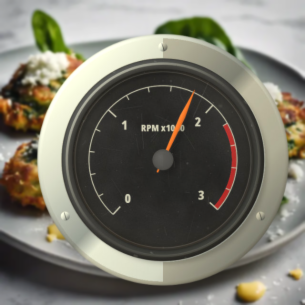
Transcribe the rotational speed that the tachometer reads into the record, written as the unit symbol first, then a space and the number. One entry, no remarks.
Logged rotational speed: rpm 1800
